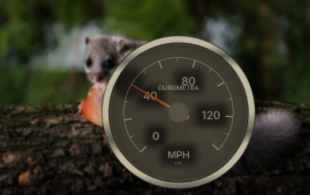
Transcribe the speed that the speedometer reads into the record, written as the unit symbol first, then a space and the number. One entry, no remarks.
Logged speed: mph 40
